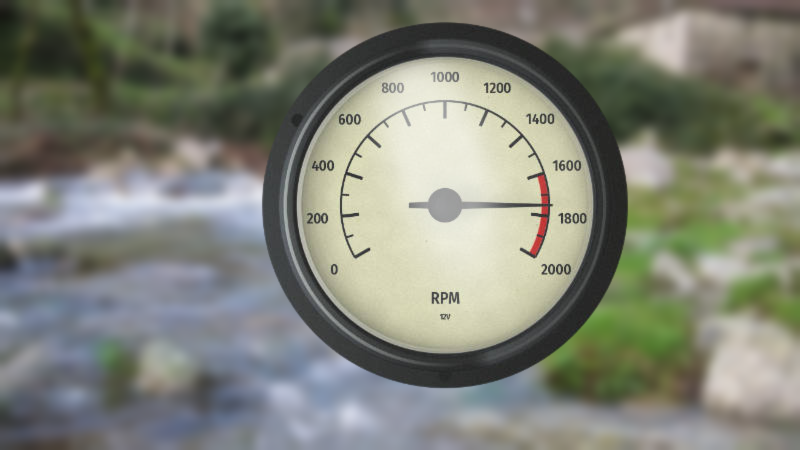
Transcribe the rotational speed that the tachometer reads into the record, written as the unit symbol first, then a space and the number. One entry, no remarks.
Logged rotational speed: rpm 1750
